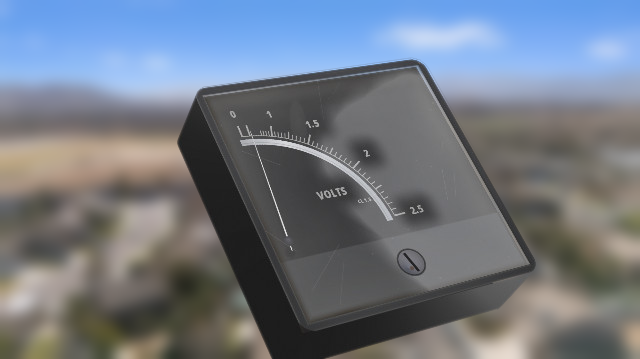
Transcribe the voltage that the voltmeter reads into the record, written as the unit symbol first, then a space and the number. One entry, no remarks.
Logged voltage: V 0.5
